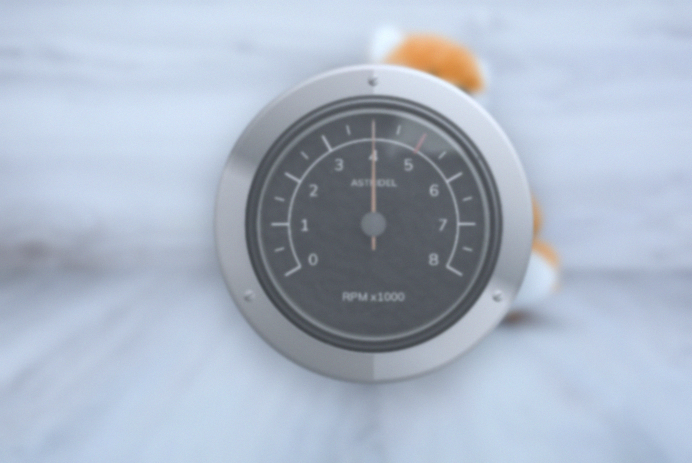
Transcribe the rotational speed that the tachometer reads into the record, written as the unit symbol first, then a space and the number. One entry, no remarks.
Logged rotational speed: rpm 4000
